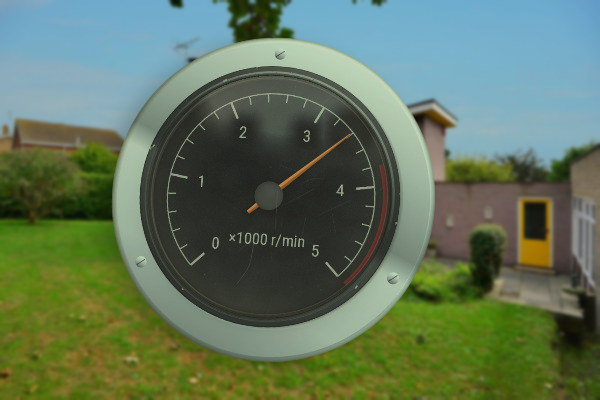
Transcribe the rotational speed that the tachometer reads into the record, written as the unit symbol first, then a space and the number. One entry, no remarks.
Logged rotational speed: rpm 3400
